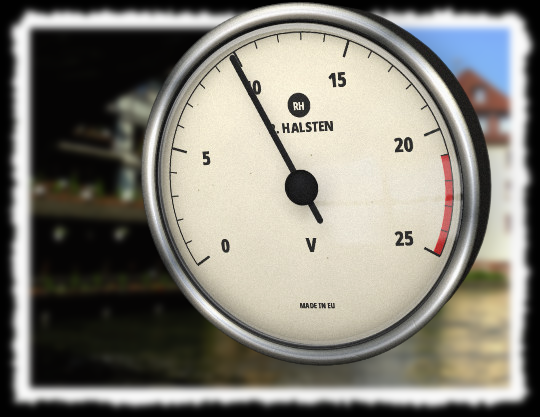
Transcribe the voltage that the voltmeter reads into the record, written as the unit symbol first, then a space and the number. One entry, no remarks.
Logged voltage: V 10
